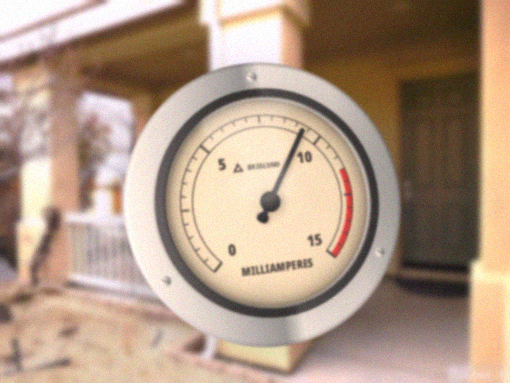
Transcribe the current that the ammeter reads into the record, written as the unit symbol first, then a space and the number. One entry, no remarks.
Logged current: mA 9.25
